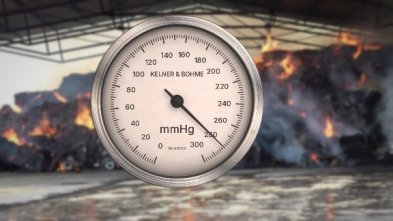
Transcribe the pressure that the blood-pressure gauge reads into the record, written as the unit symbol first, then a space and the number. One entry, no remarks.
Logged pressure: mmHg 280
